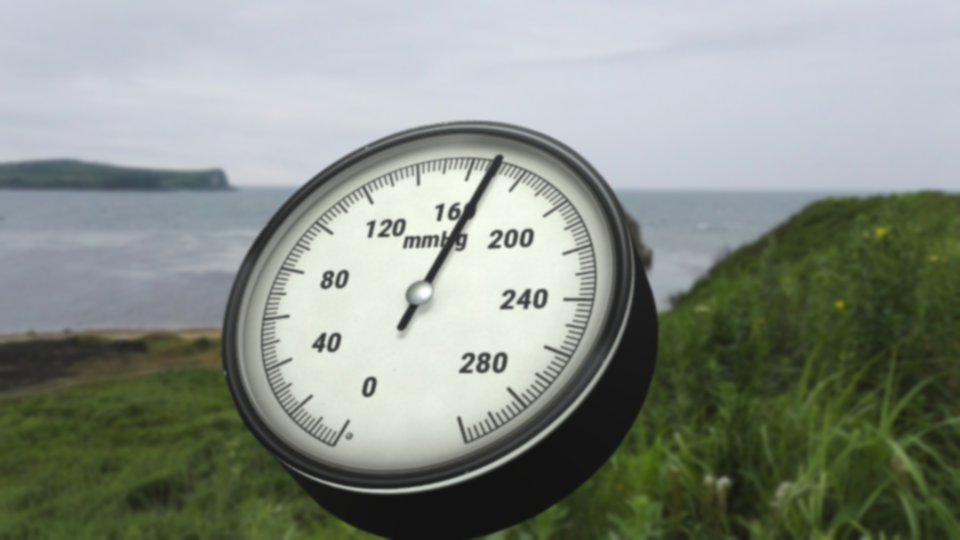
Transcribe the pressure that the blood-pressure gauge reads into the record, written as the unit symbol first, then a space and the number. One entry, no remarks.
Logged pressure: mmHg 170
